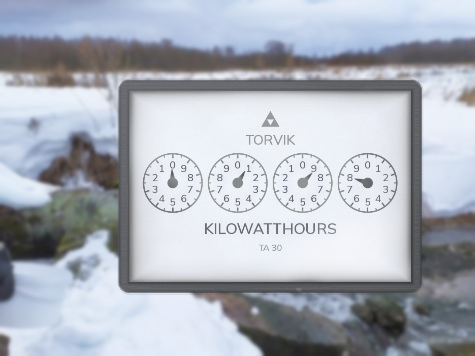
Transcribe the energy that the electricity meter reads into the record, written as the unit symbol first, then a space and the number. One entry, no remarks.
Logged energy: kWh 88
